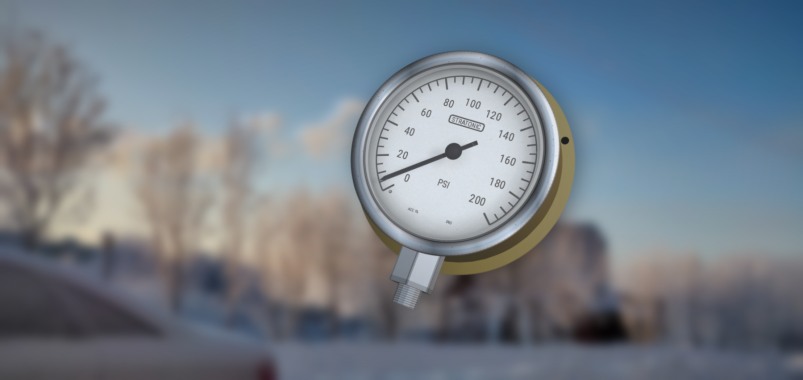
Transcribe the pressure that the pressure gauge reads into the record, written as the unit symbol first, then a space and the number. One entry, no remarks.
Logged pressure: psi 5
